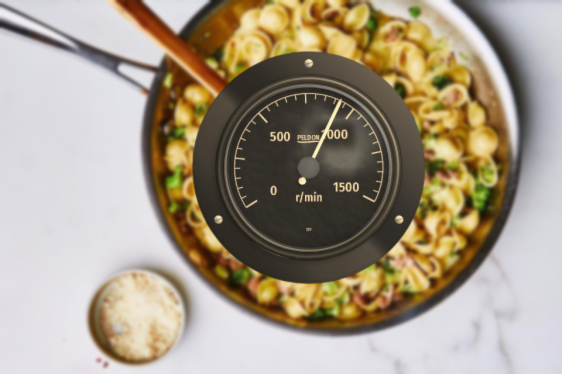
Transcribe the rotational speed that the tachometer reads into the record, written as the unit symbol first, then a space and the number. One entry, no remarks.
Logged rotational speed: rpm 925
